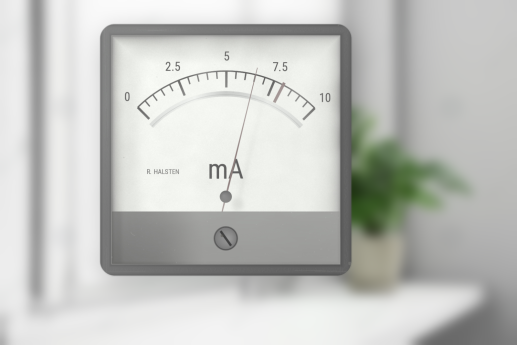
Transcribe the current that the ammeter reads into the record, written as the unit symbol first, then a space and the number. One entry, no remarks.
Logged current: mA 6.5
